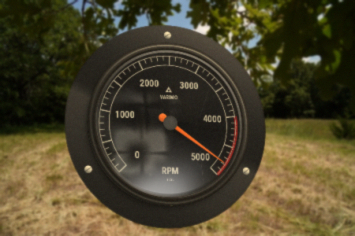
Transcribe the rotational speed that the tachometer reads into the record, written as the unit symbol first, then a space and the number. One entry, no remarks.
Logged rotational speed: rpm 4800
